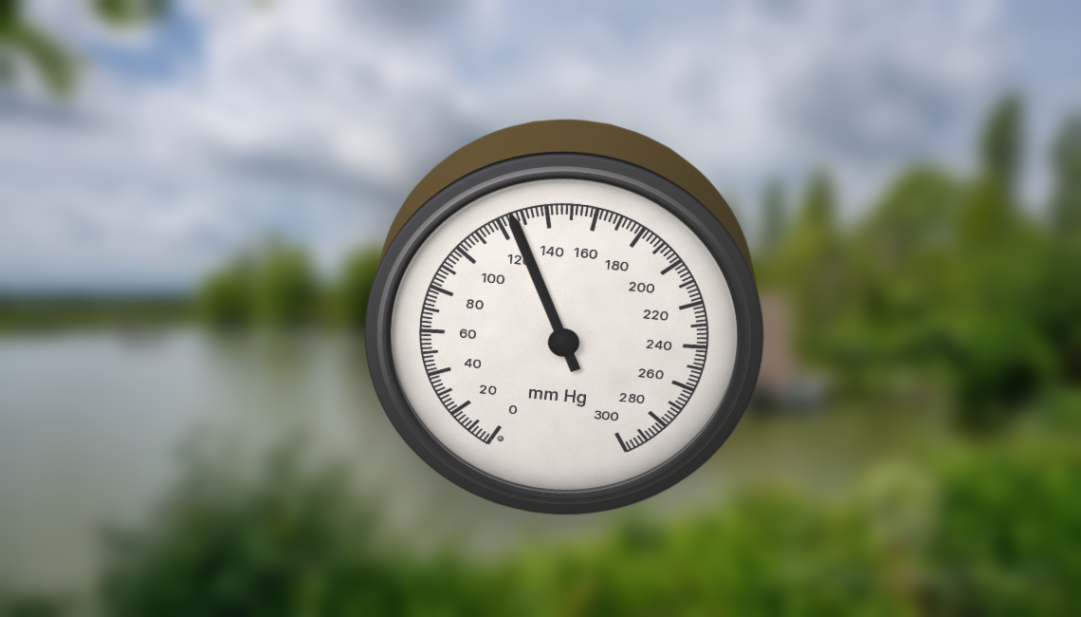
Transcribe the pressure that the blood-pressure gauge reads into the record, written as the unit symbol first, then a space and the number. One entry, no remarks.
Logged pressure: mmHg 126
